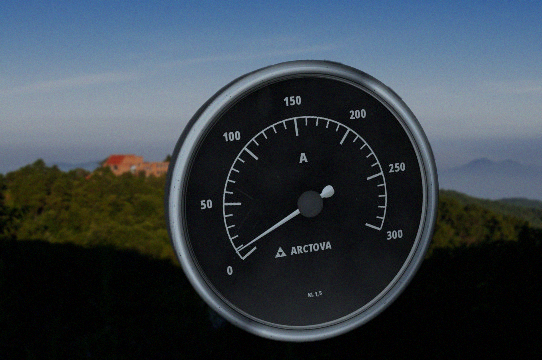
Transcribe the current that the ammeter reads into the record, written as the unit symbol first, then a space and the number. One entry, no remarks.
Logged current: A 10
